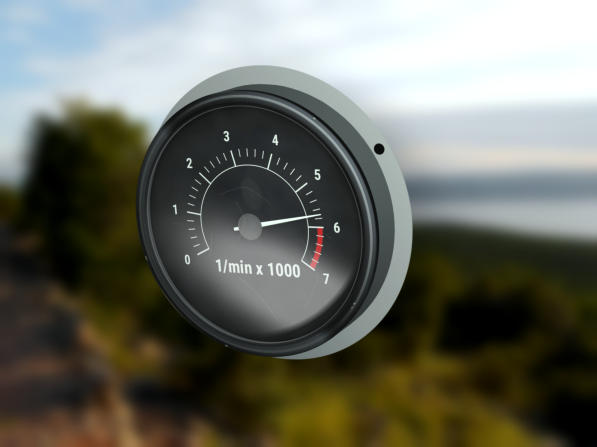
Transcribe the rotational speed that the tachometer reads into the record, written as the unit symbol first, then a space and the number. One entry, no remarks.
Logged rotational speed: rpm 5700
